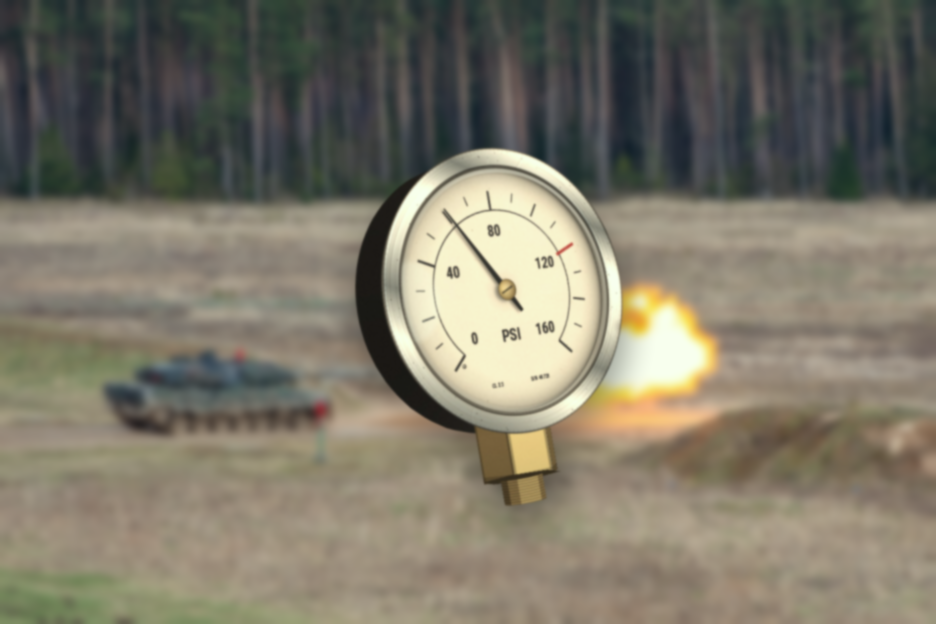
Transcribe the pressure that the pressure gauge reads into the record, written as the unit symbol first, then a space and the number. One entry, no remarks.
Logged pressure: psi 60
